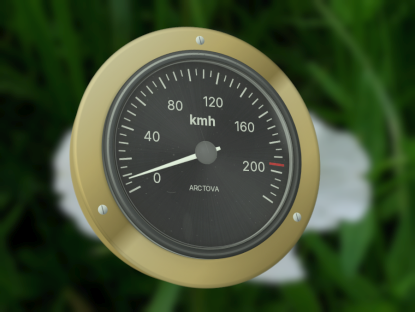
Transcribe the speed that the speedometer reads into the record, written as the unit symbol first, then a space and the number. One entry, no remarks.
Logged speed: km/h 7.5
